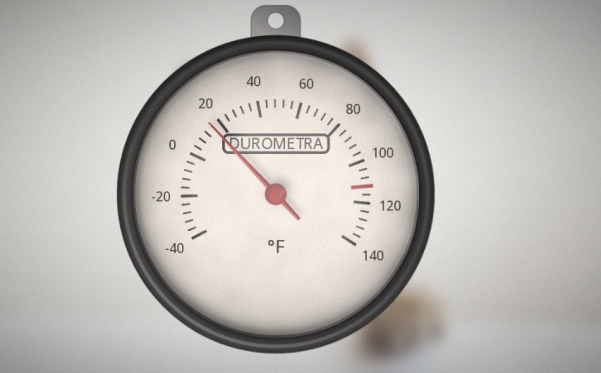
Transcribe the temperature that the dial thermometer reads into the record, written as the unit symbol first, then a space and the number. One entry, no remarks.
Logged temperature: °F 16
